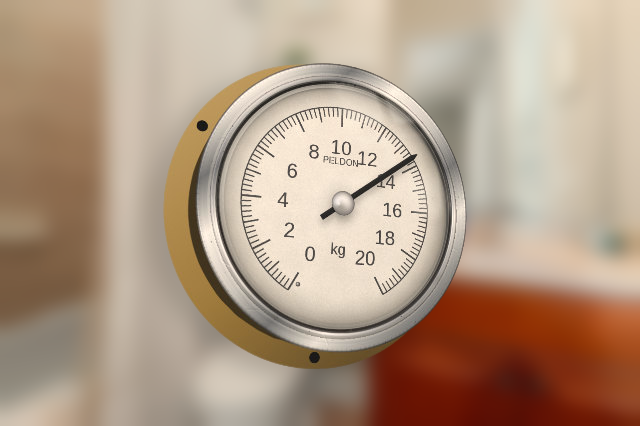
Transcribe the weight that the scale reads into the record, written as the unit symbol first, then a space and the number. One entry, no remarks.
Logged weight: kg 13.6
